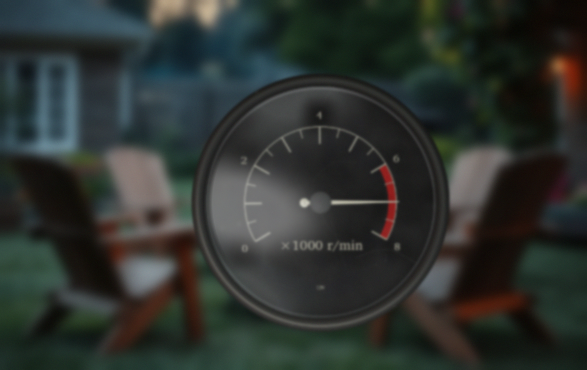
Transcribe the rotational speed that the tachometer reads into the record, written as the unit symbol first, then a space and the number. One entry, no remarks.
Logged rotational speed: rpm 7000
